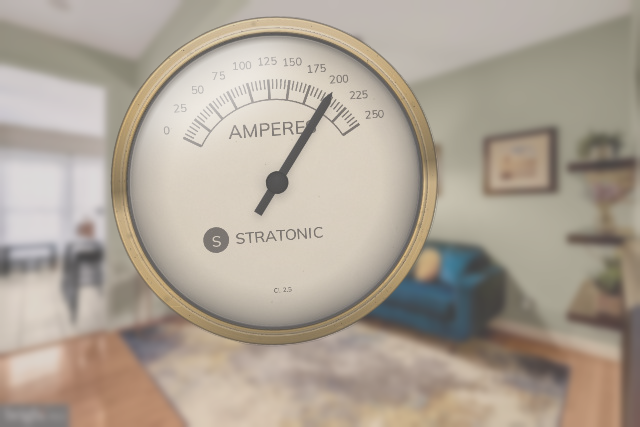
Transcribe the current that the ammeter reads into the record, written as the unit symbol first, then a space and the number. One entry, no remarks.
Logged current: A 200
